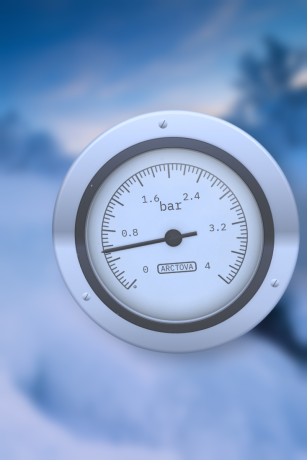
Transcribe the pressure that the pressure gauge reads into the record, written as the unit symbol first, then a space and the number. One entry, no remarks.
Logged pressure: bar 0.55
